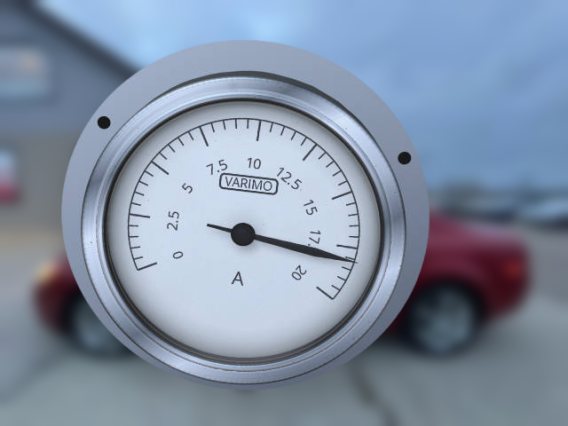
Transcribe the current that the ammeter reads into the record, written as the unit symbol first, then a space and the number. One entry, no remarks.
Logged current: A 18
